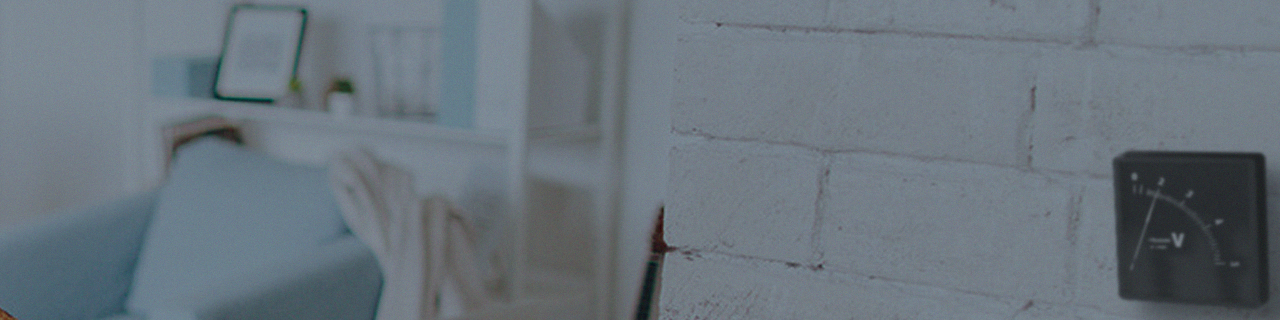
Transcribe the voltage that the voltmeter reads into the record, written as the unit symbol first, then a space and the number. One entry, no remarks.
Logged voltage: V 2
